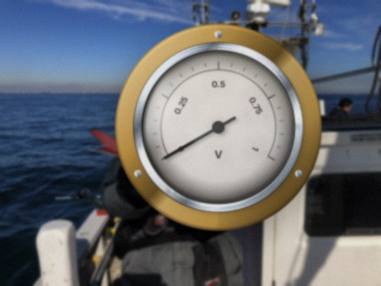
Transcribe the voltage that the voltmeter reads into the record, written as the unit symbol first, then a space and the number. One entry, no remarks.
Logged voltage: V 0
